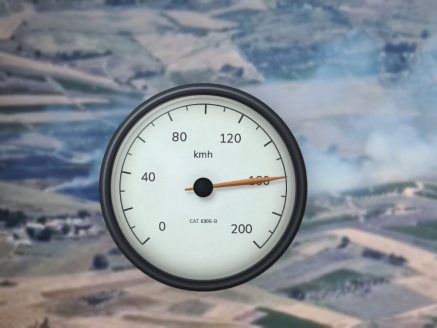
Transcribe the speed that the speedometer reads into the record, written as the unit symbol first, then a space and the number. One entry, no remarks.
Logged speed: km/h 160
